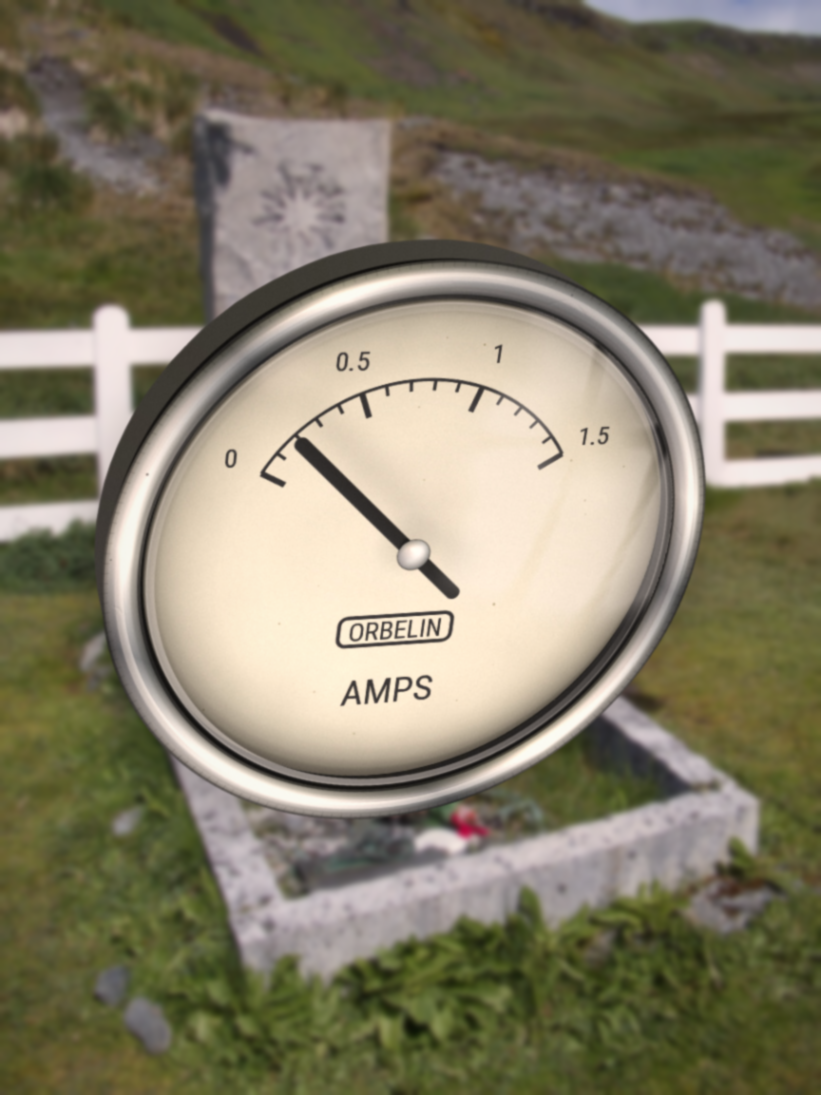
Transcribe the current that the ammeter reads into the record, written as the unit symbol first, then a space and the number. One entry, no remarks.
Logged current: A 0.2
